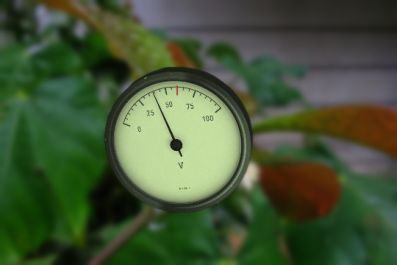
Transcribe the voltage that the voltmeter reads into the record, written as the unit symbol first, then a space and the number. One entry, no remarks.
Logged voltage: V 40
